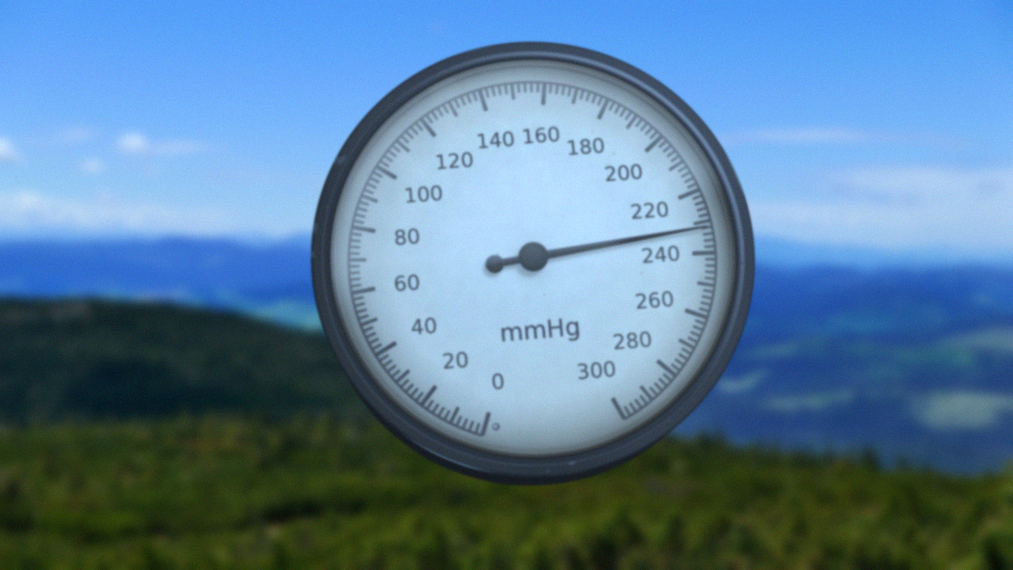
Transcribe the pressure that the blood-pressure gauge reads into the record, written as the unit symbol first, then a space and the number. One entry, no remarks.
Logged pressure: mmHg 232
